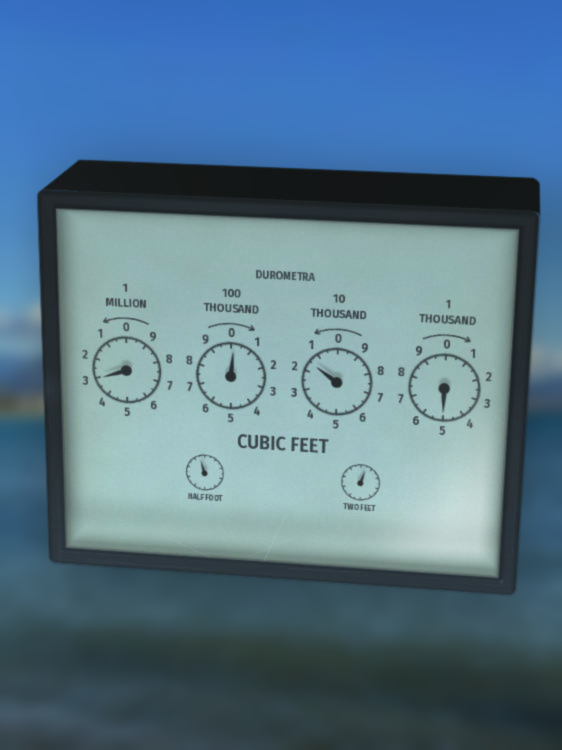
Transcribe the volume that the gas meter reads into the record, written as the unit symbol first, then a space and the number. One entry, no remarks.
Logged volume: ft³ 301500
